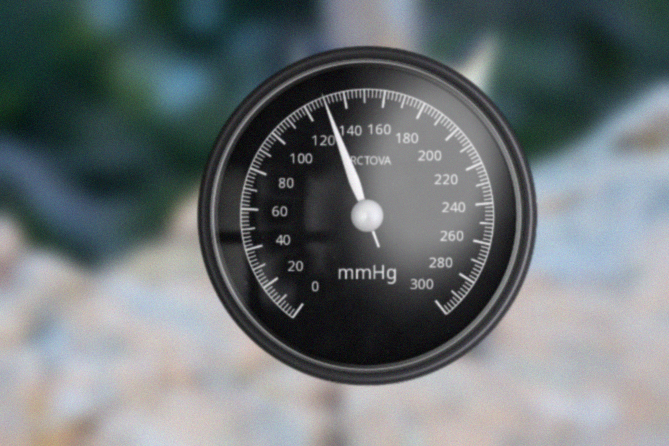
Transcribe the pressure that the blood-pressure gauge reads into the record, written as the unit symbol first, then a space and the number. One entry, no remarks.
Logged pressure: mmHg 130
